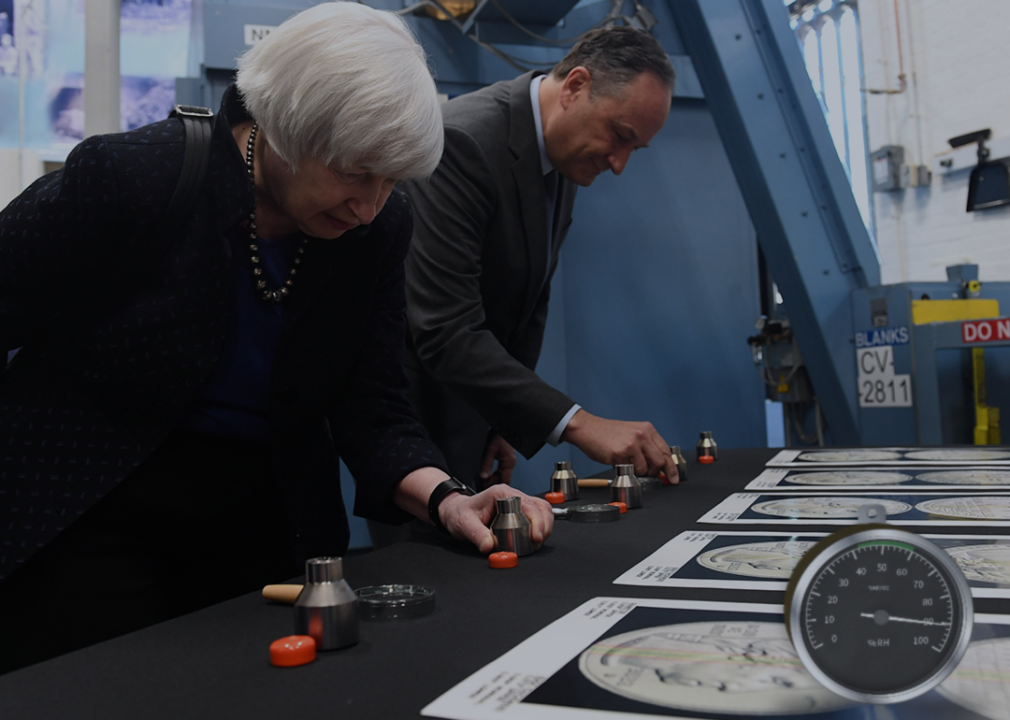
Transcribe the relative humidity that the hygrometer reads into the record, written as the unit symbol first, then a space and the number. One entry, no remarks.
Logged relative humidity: % 90
